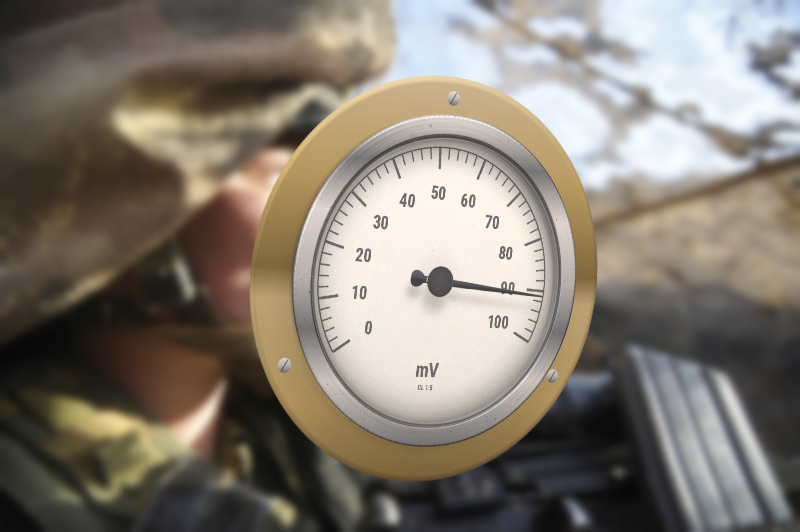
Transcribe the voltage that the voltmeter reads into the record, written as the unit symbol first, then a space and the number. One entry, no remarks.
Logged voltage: mV 91
